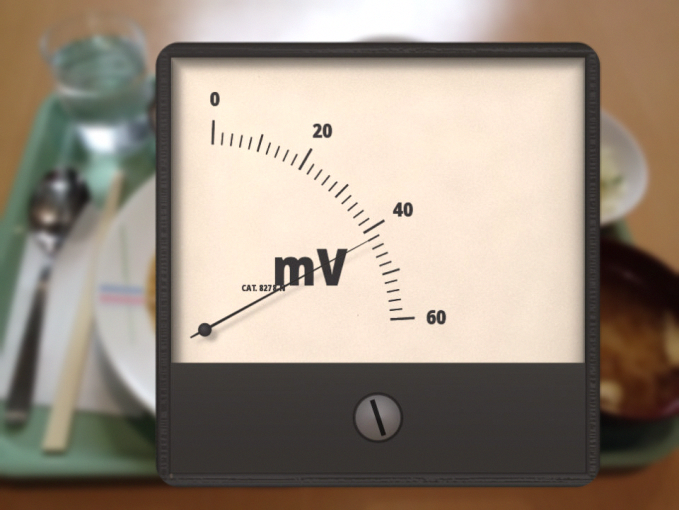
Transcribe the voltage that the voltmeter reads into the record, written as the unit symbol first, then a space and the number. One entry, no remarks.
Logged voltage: mV 42
